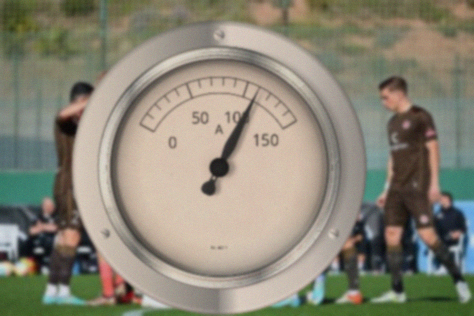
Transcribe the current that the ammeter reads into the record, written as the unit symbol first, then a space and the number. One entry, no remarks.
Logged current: A 110
